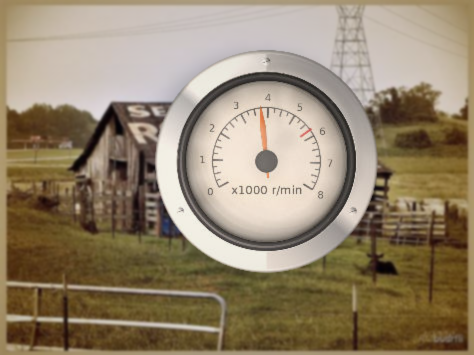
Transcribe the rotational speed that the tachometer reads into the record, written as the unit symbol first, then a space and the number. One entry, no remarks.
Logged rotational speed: rpm 3750
